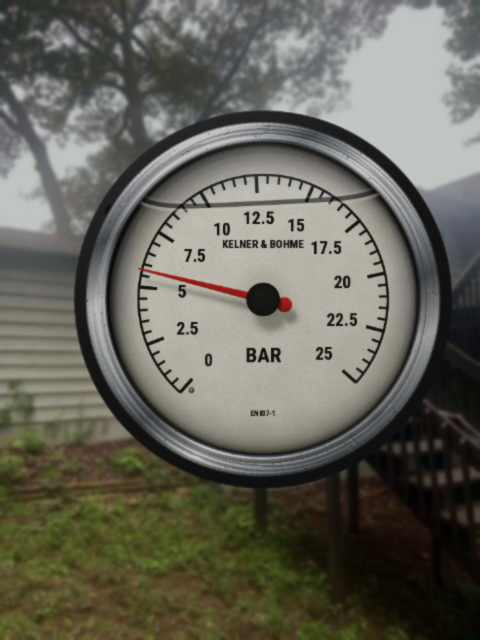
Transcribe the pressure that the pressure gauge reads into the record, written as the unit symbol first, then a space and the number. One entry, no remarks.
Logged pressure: bar 5.75
